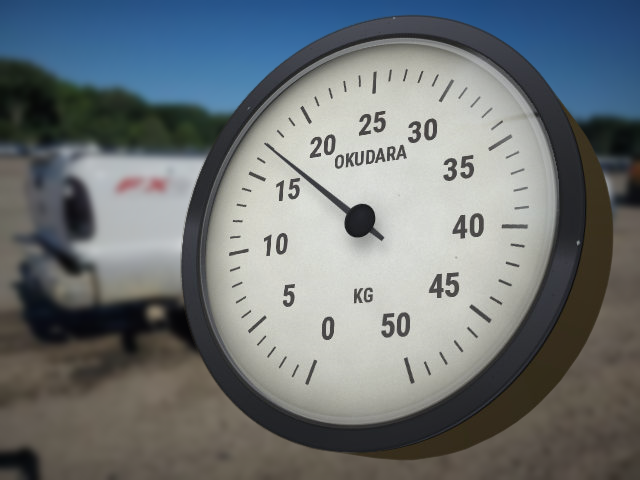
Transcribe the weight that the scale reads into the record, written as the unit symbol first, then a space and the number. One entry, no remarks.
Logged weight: kg 17
